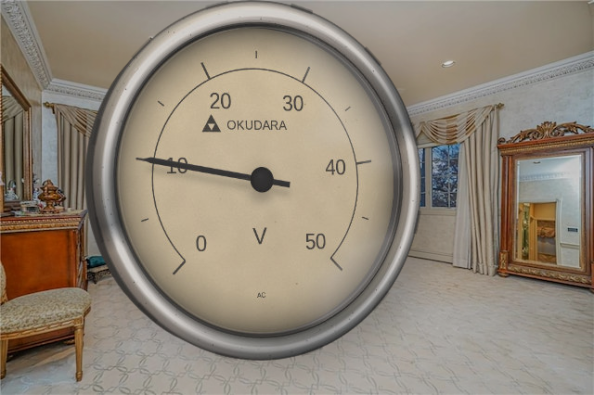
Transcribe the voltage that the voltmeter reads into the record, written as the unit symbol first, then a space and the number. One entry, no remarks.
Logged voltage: V 10
